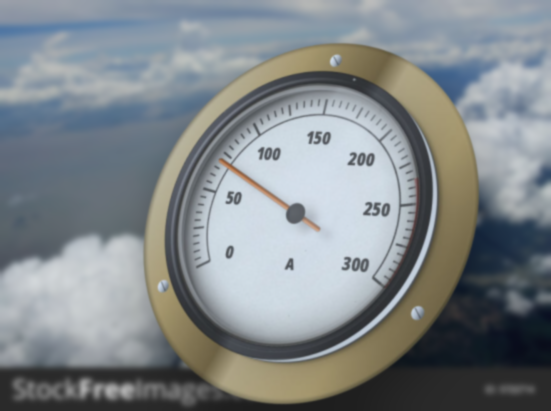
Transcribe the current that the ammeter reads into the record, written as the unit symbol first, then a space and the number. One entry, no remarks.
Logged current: A 70
